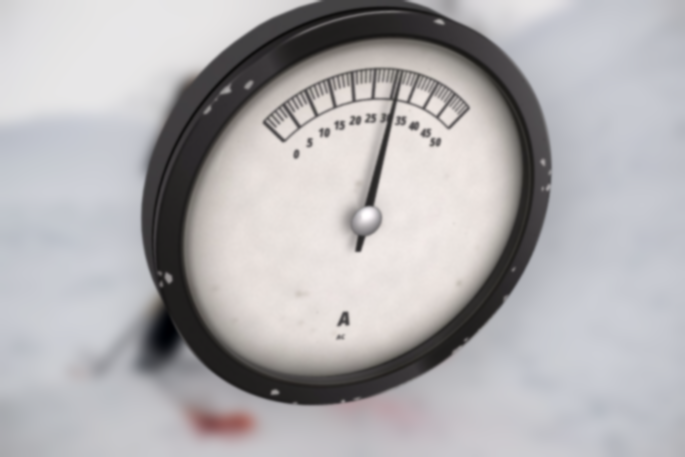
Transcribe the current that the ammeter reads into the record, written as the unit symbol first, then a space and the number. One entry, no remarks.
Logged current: A 30
